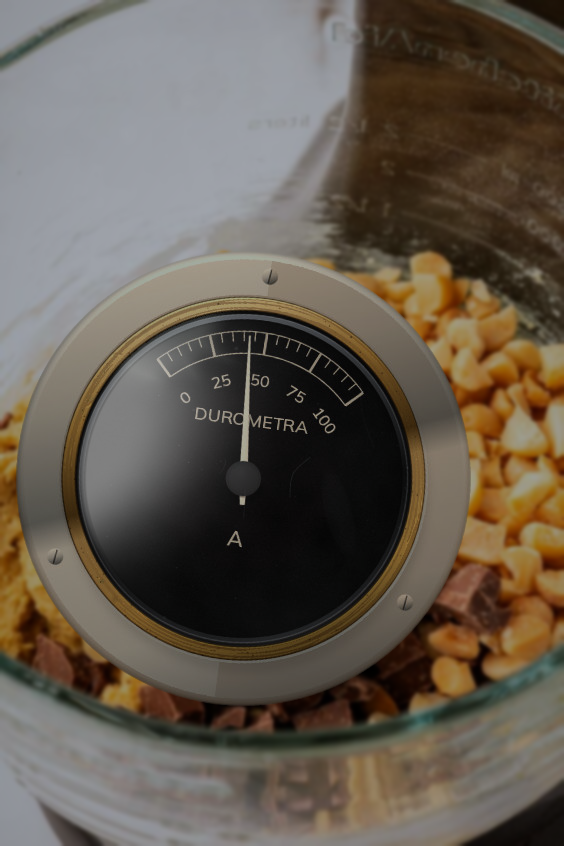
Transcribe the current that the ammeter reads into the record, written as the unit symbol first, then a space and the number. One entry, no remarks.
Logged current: A 42.5
